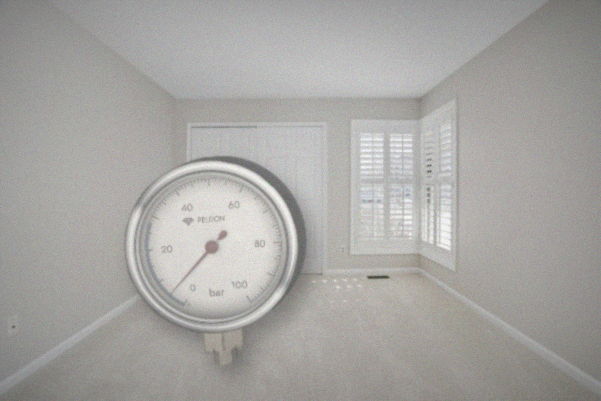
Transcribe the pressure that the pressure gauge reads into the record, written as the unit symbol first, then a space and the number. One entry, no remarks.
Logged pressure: bar 5
